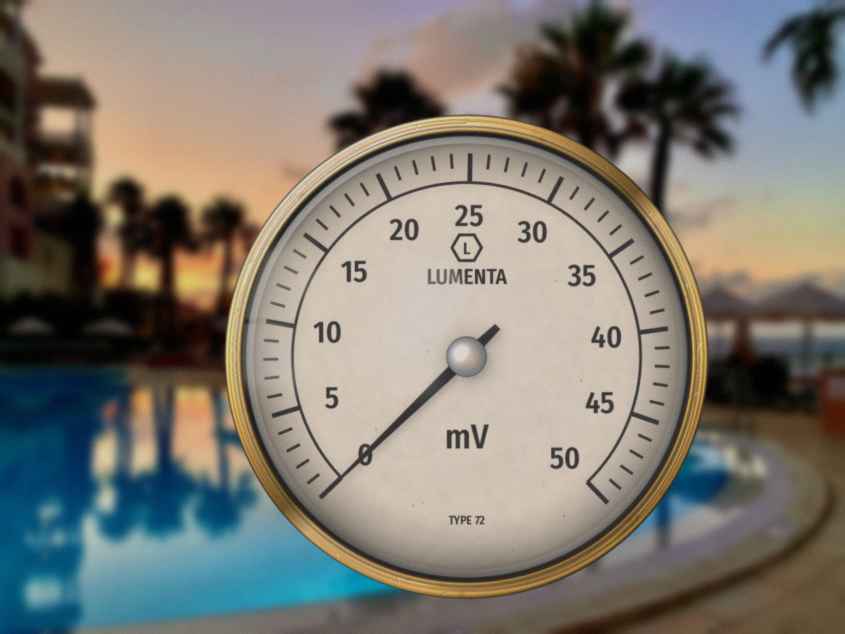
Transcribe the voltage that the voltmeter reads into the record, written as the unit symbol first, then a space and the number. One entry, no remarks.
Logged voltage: mV 0
